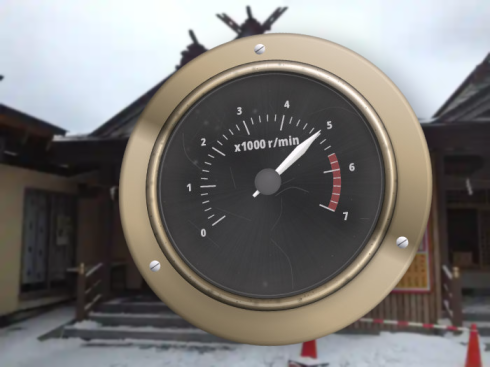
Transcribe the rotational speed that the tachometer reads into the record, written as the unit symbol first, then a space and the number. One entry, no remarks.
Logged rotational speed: rpm 5000
